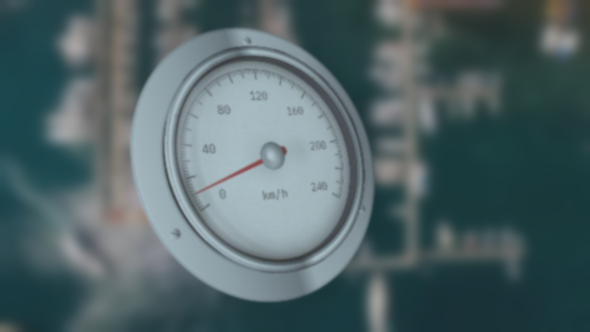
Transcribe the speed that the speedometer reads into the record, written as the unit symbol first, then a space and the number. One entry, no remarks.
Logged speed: km/h 10
